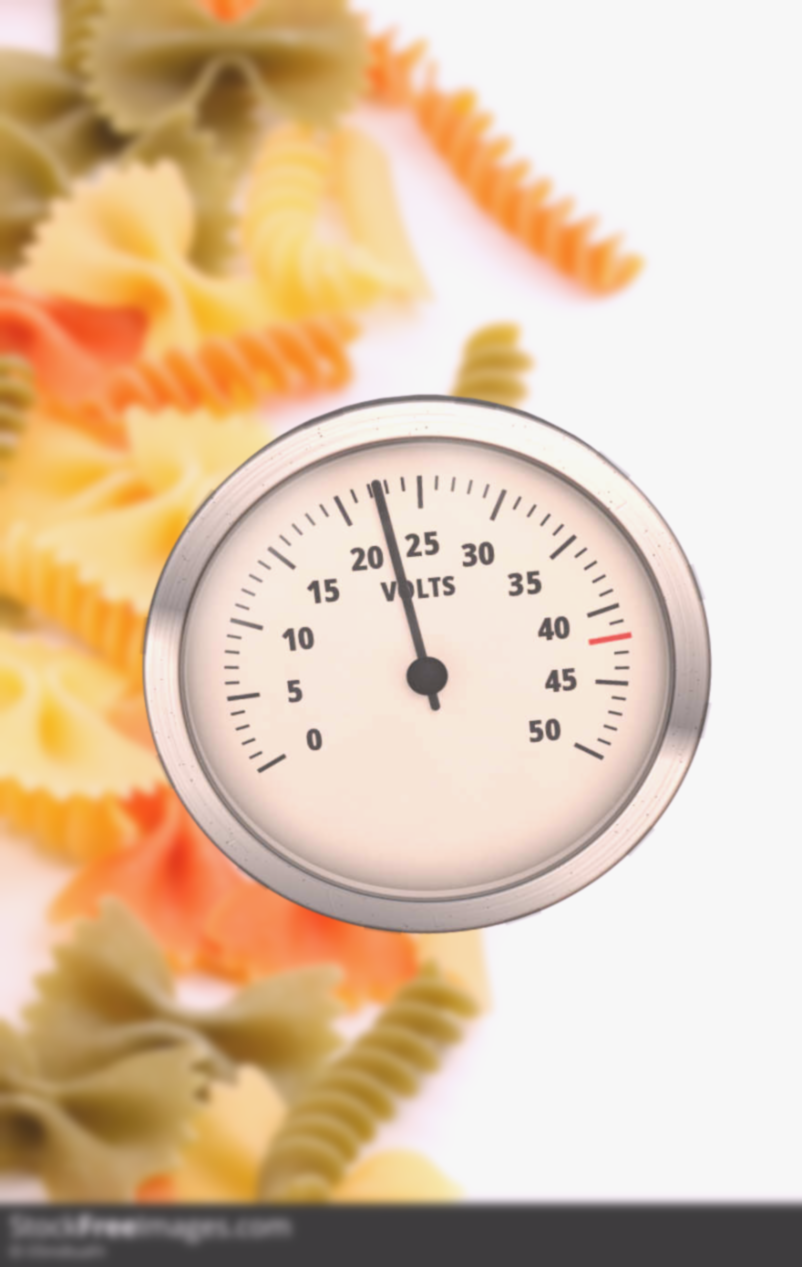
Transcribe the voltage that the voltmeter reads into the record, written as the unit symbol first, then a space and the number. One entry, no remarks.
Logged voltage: V 22.5
